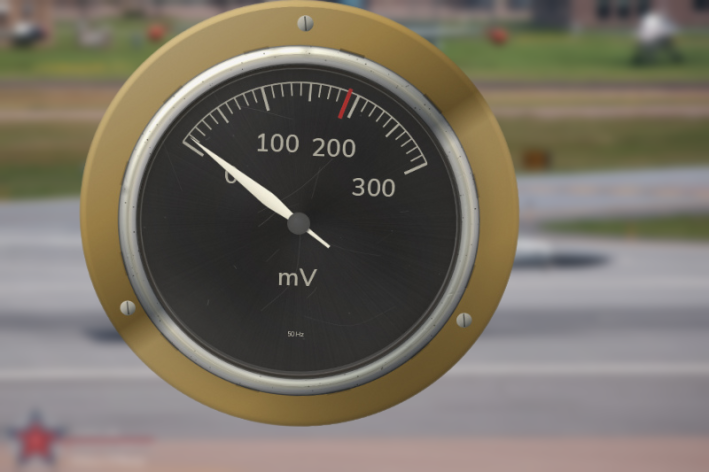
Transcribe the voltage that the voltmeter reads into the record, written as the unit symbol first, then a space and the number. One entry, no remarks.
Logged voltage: mV 10
